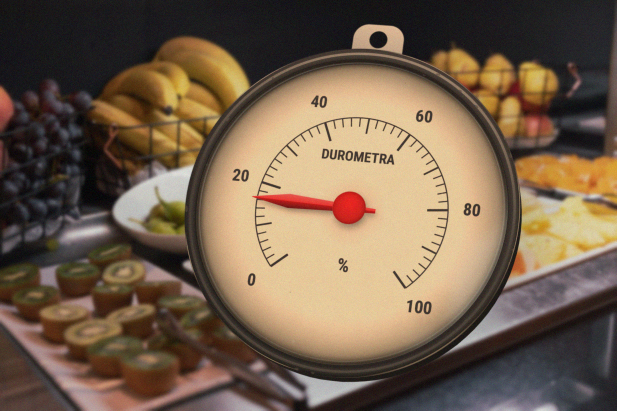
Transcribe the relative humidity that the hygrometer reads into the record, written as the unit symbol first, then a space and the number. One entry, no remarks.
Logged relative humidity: % 16
